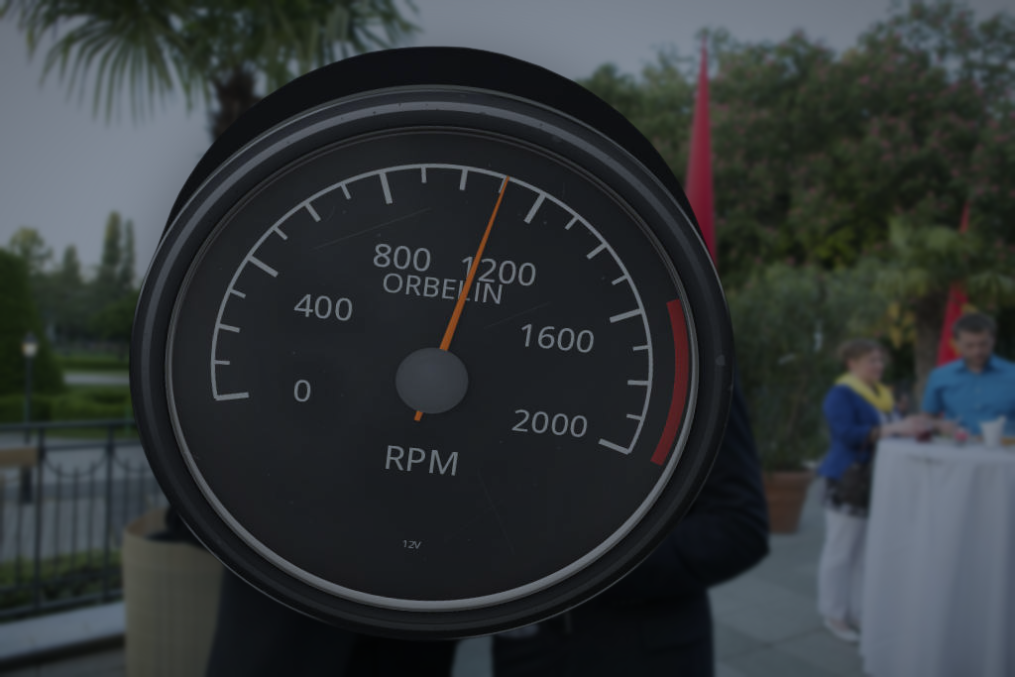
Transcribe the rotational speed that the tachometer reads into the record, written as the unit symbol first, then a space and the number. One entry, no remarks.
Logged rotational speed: rpm 1100
